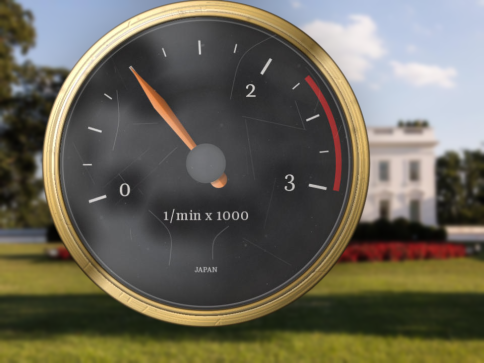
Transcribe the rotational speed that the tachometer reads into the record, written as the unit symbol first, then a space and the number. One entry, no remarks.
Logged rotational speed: rpm 1000
